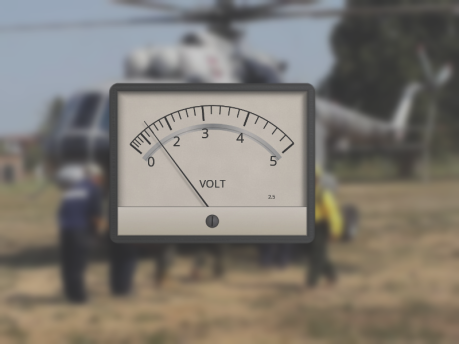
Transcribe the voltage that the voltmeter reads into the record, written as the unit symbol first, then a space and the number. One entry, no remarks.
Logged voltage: V 1.4
